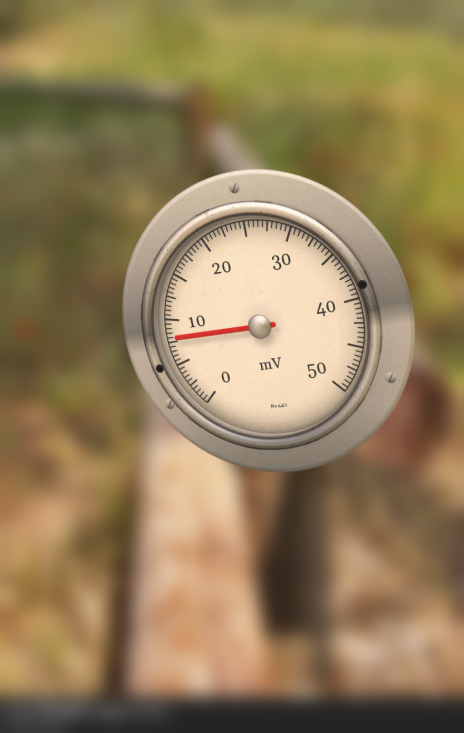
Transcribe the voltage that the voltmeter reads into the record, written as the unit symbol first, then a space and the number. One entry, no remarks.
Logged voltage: mV 8
